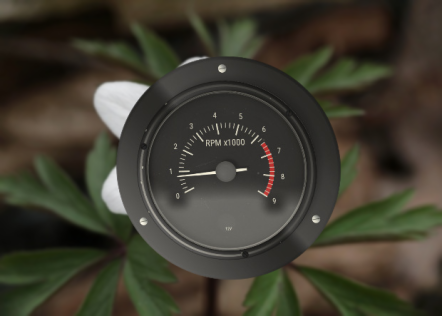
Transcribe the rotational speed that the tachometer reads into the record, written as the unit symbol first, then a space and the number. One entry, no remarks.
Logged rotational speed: rpm 800
